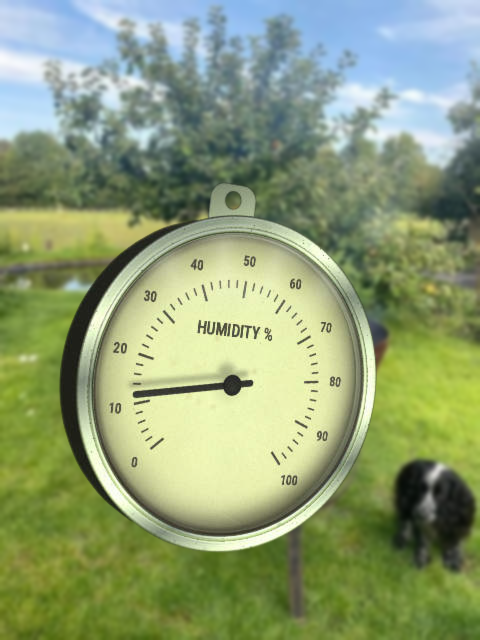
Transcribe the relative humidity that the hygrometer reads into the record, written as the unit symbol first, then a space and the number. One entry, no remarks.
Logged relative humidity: % 12
